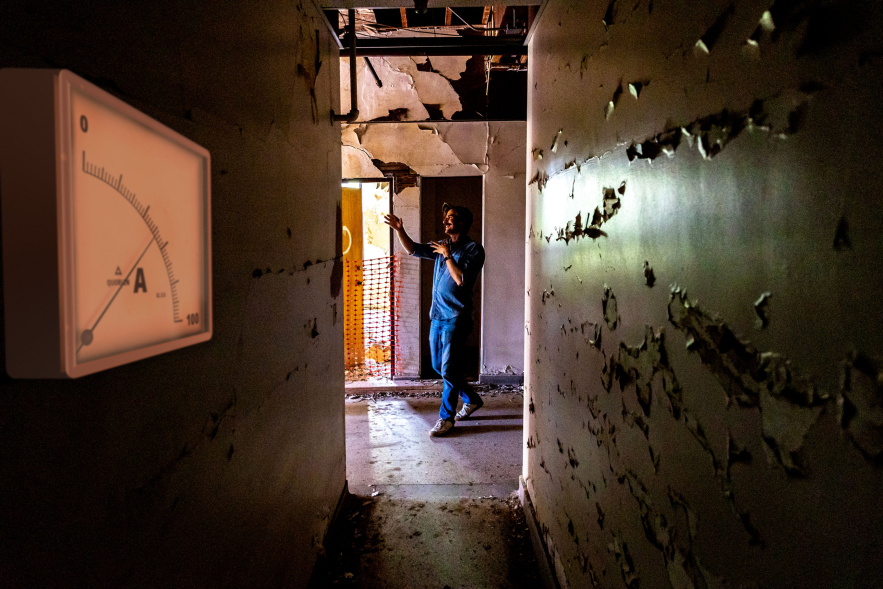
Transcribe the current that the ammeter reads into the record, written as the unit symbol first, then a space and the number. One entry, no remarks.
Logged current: A 50
